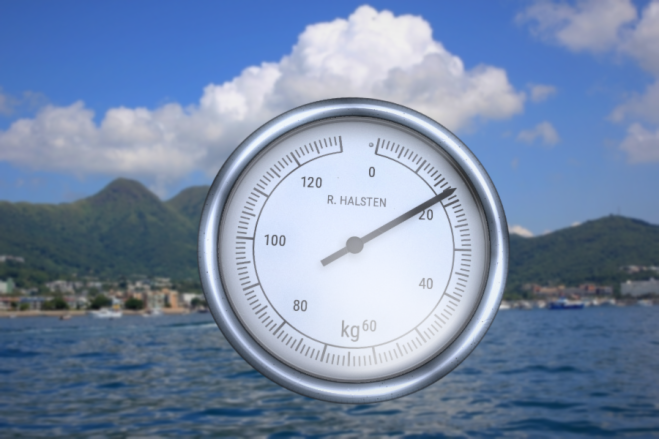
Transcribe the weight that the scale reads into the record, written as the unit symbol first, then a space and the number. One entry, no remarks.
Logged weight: kg 18
